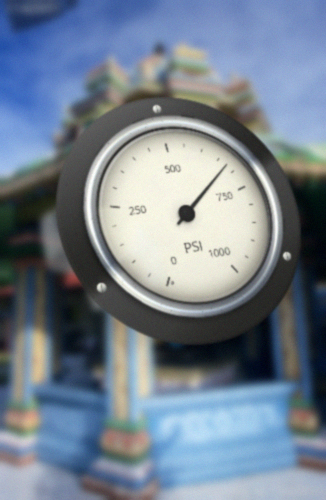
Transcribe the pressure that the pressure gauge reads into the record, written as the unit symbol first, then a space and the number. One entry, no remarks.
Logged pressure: psi 675
